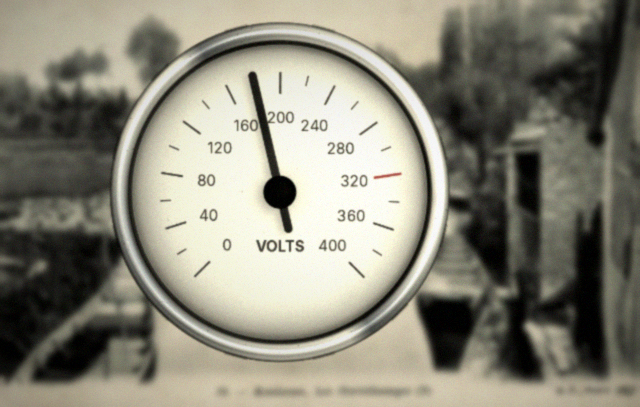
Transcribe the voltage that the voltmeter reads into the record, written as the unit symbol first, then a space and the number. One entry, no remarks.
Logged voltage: V 180
